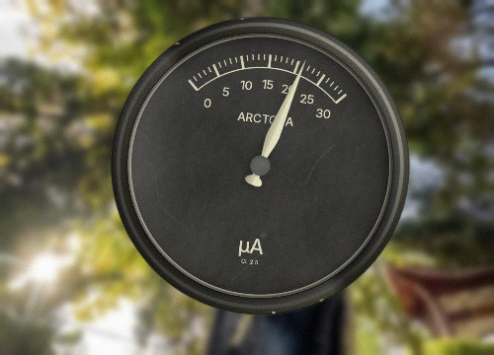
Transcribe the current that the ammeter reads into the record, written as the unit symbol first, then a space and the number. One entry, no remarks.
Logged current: µA 21
